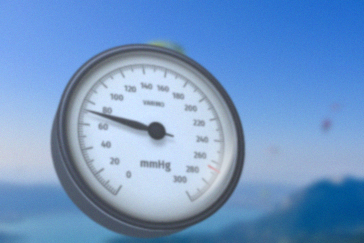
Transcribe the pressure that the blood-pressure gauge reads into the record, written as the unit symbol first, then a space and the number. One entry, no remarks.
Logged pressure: mmHg 70
